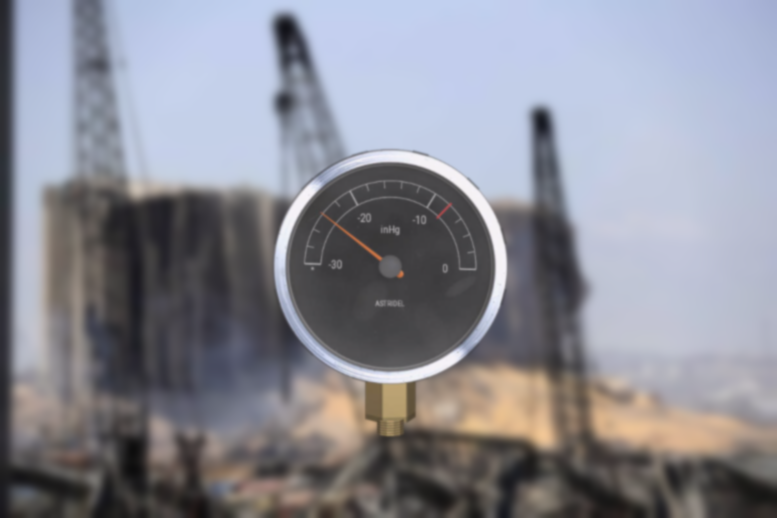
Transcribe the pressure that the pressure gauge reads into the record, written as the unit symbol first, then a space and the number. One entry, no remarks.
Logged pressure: inHg -24
